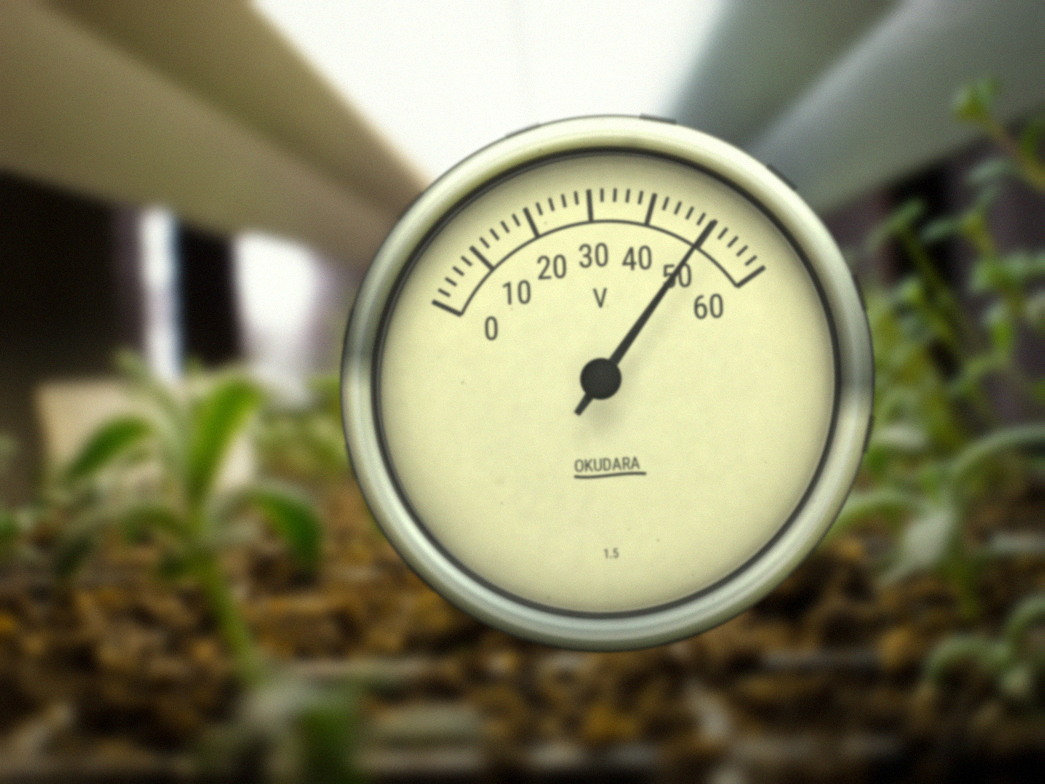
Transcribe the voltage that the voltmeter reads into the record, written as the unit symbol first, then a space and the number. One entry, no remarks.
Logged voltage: V 50
